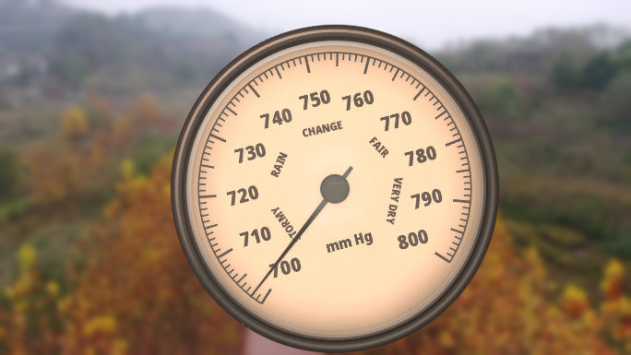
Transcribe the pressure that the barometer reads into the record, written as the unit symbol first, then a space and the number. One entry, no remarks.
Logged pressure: mmHg 702
